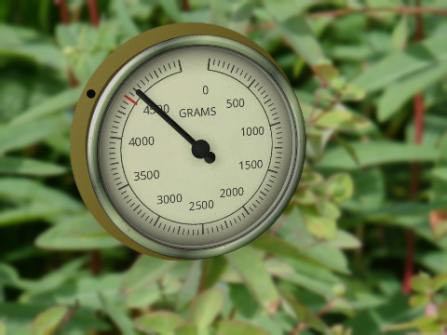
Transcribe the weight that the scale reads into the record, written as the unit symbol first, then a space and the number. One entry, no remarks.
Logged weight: g 4500
